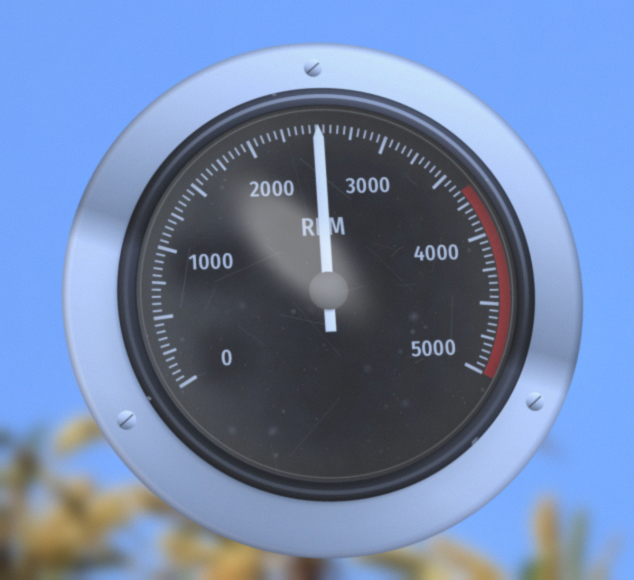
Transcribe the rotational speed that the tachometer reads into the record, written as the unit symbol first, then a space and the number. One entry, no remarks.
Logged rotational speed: rpm 2500
